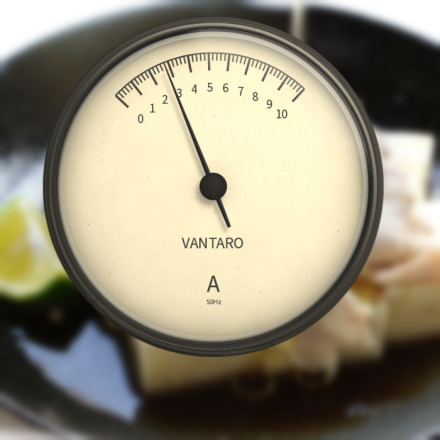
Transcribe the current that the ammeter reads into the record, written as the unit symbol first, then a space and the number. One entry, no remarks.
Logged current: A 2.8
